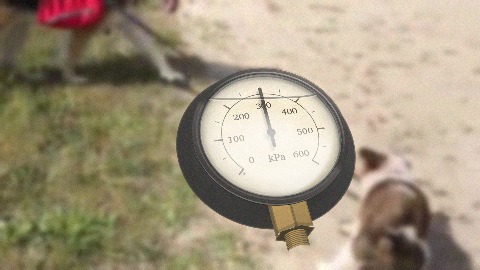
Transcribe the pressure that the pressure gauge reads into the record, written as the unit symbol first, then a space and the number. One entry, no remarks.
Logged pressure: kPa 300
